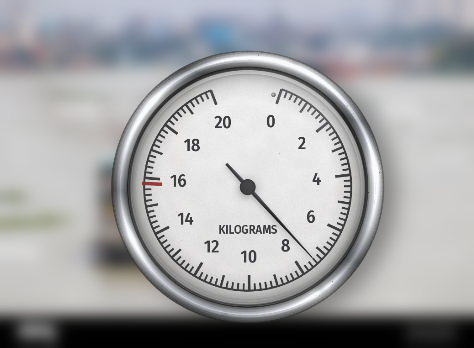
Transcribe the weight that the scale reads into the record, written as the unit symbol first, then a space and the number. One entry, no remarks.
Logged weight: kg 7.4
